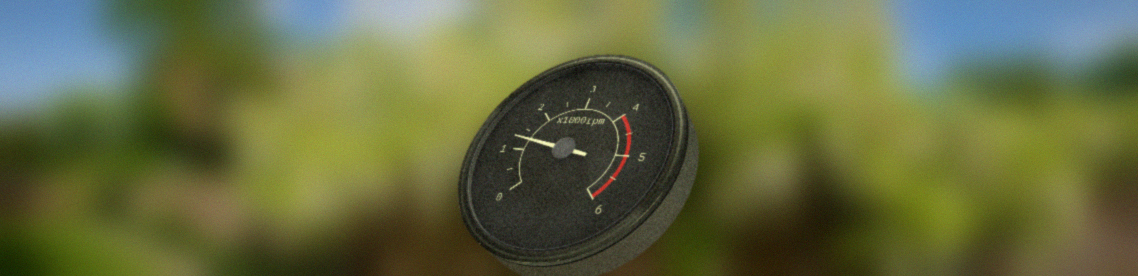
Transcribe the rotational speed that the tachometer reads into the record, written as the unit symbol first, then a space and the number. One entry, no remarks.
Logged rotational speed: rpm 1250
